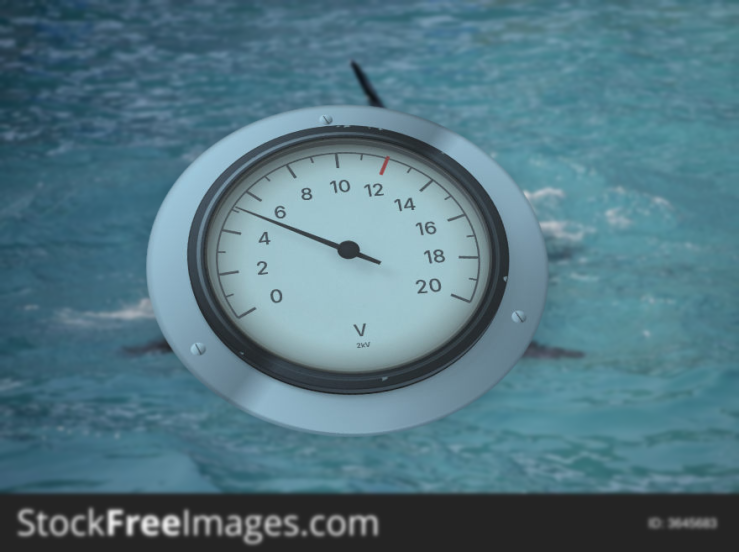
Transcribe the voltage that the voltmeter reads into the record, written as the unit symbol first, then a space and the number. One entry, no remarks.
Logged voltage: V 5
